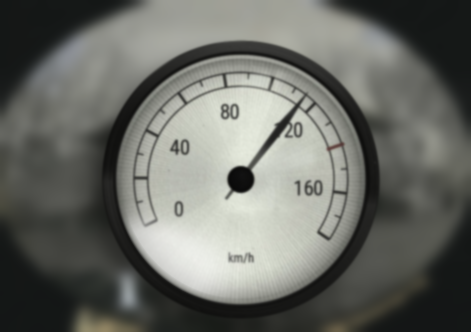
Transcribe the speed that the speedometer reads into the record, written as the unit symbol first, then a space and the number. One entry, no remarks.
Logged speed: km/h 115
